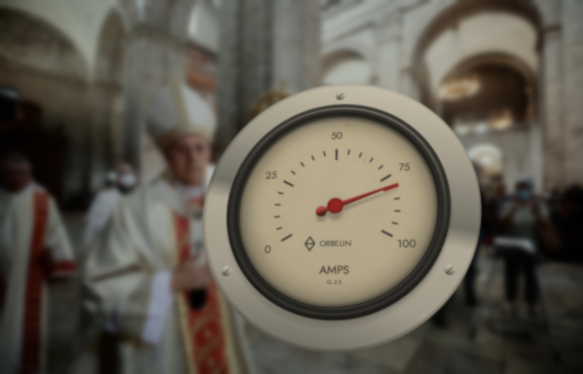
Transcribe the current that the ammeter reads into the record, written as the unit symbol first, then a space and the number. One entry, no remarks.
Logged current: A 80
